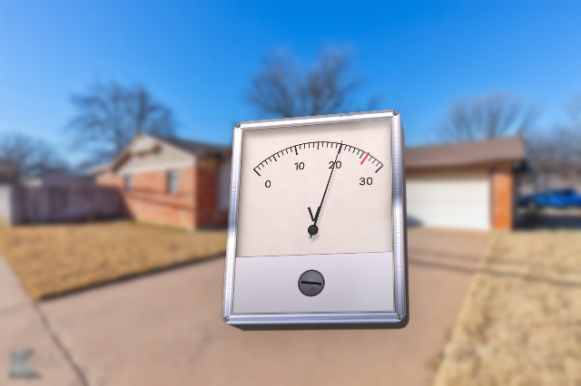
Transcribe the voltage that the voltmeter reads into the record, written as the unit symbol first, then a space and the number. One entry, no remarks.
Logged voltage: V 20
